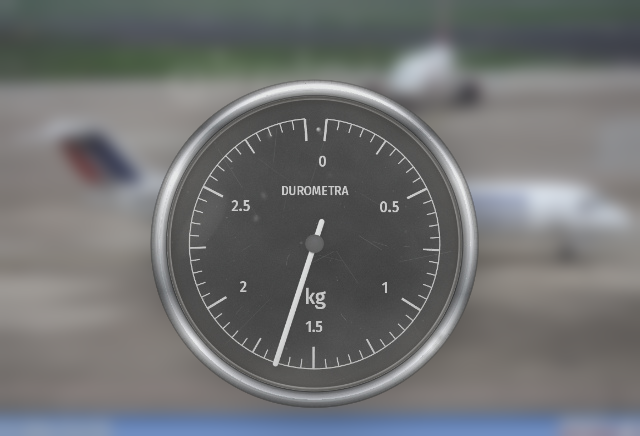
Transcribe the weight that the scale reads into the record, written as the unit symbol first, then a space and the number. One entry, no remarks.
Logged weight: kg 1.65
